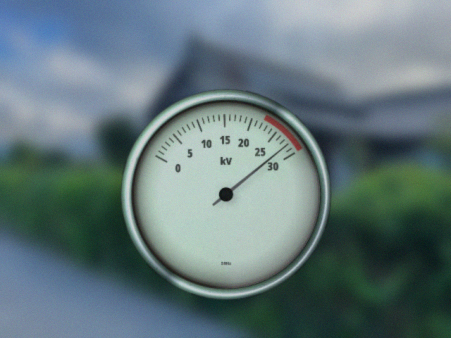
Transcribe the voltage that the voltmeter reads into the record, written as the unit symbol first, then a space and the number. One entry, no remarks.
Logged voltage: kV 28
